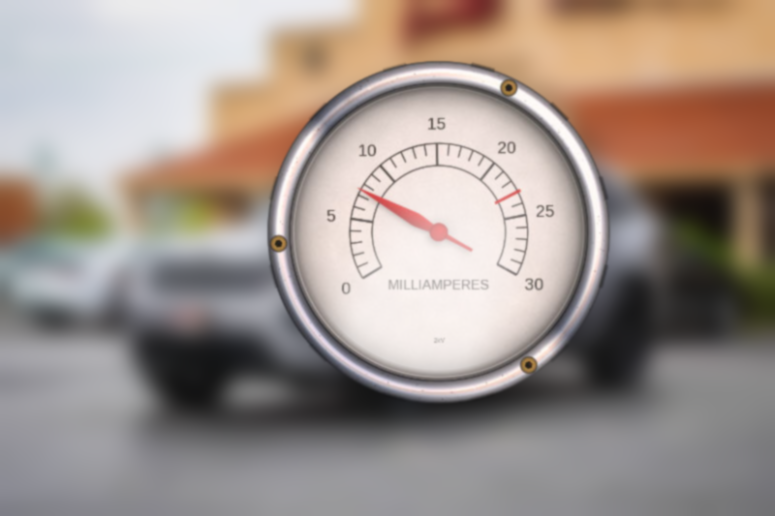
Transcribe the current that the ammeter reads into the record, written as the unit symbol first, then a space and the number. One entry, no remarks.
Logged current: mA 7.5
